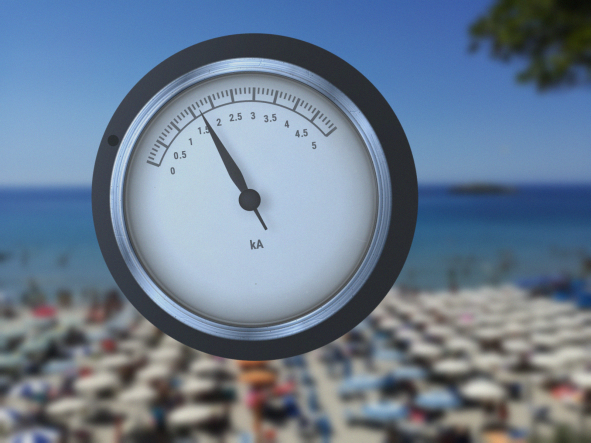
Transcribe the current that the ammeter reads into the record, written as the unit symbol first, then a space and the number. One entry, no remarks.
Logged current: kA 1.7
